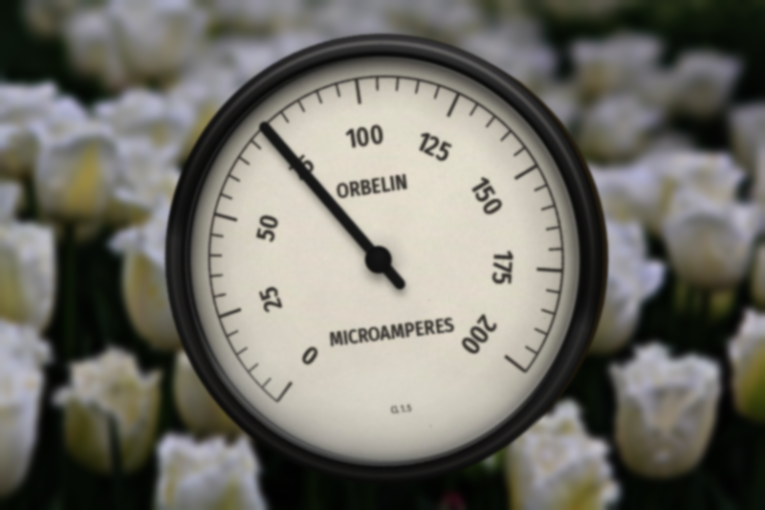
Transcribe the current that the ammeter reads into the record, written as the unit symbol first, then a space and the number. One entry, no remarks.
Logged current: µA 75
